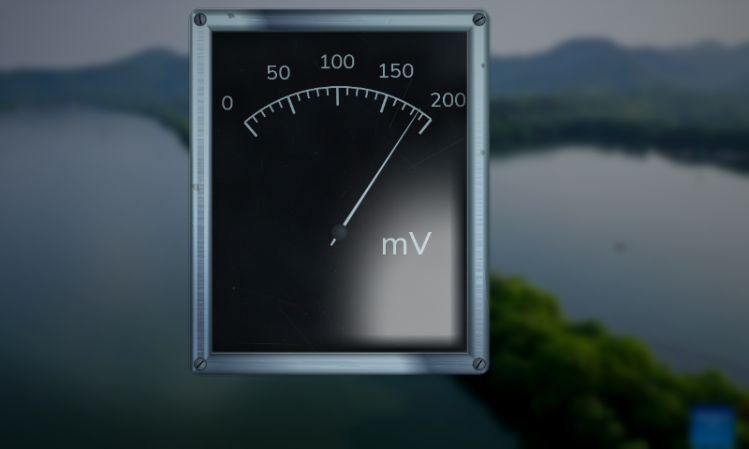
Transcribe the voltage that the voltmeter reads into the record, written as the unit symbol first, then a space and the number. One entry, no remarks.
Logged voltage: mV 185
